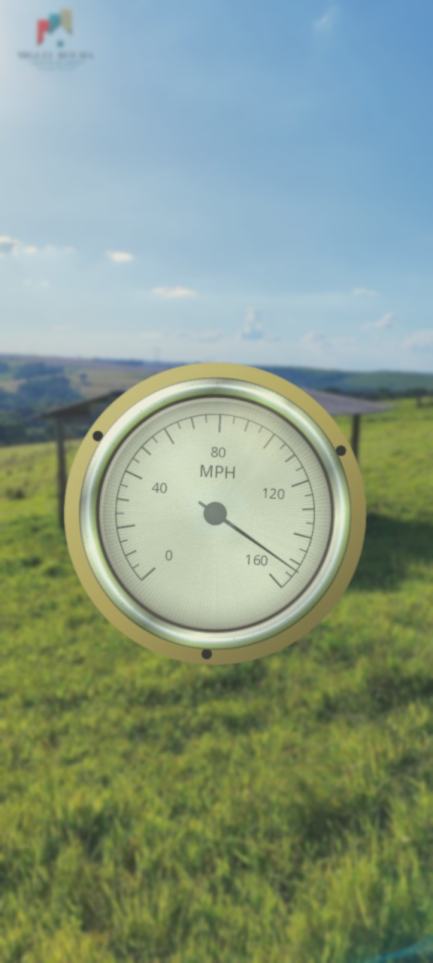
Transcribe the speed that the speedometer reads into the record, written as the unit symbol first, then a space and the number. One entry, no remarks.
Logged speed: mph 152.5
